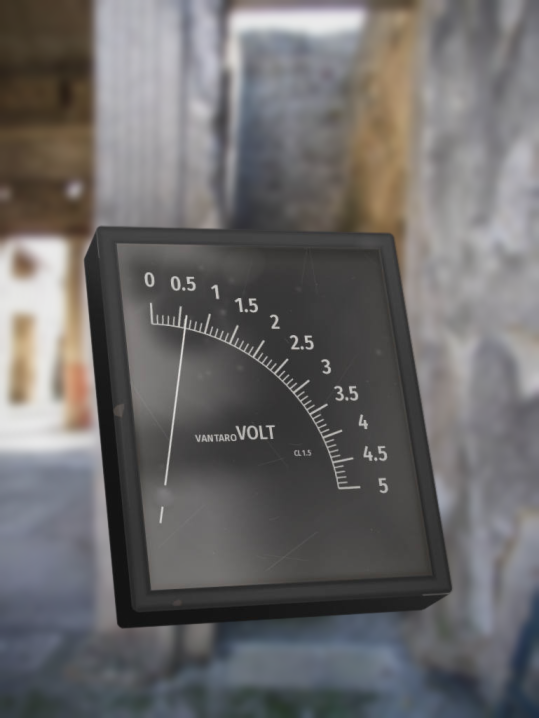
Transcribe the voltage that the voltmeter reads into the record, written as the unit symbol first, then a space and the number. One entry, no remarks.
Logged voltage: V 0.6
